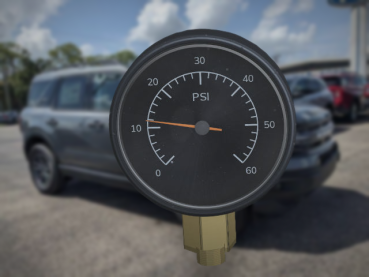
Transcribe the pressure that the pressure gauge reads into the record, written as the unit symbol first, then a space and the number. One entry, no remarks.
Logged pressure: psi 12
